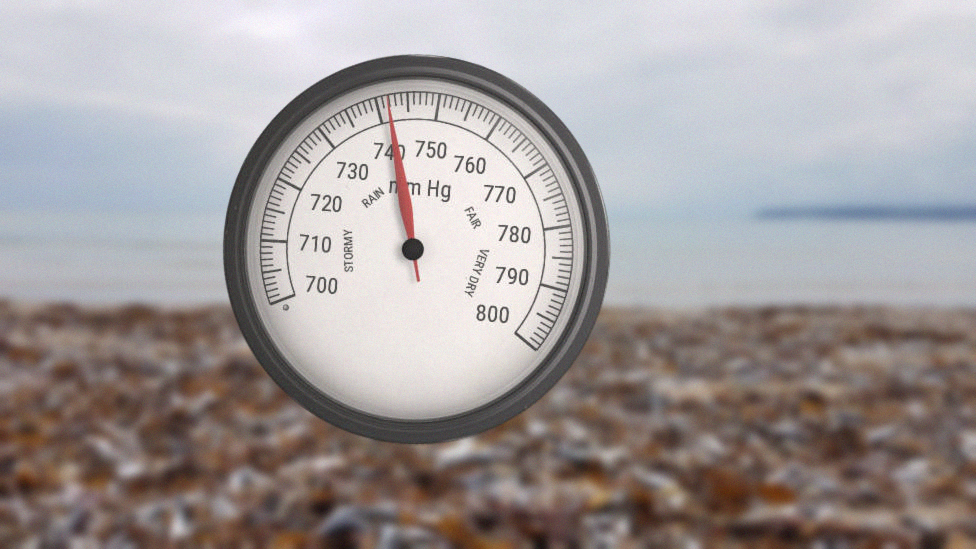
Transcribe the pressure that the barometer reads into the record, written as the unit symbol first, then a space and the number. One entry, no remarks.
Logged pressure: mmHg 742
